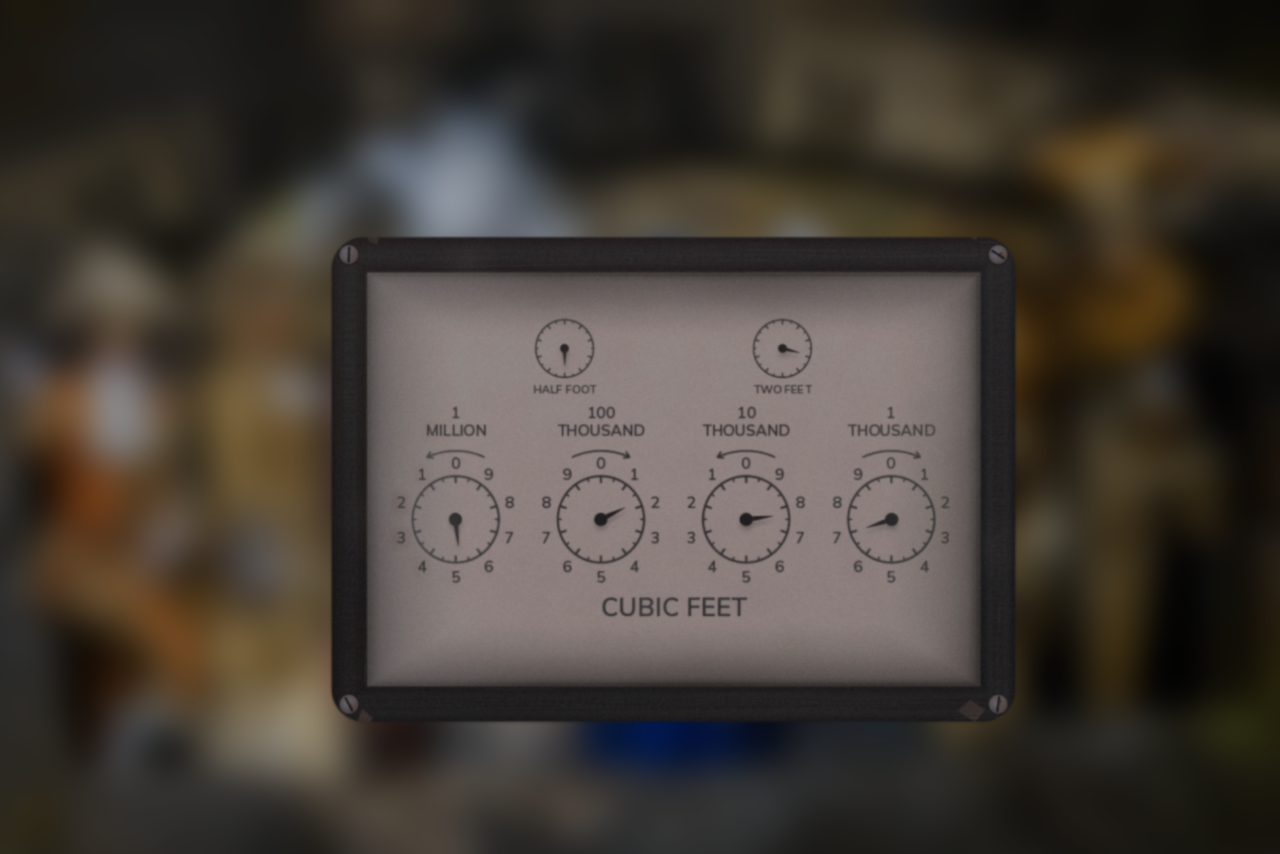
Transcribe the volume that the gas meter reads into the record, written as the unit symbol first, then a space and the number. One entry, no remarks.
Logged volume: ft³ 517700
